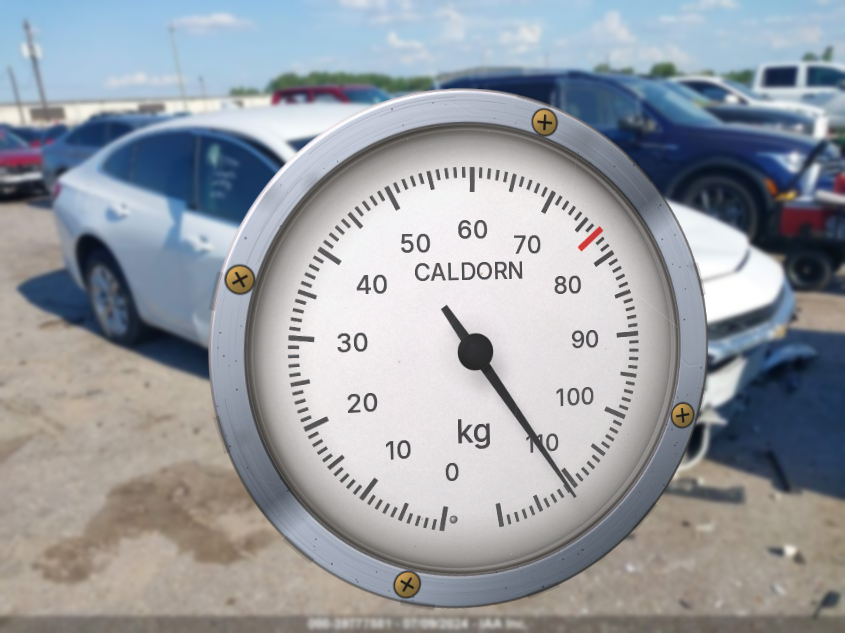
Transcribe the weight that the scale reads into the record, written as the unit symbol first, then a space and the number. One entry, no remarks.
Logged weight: kg 111
